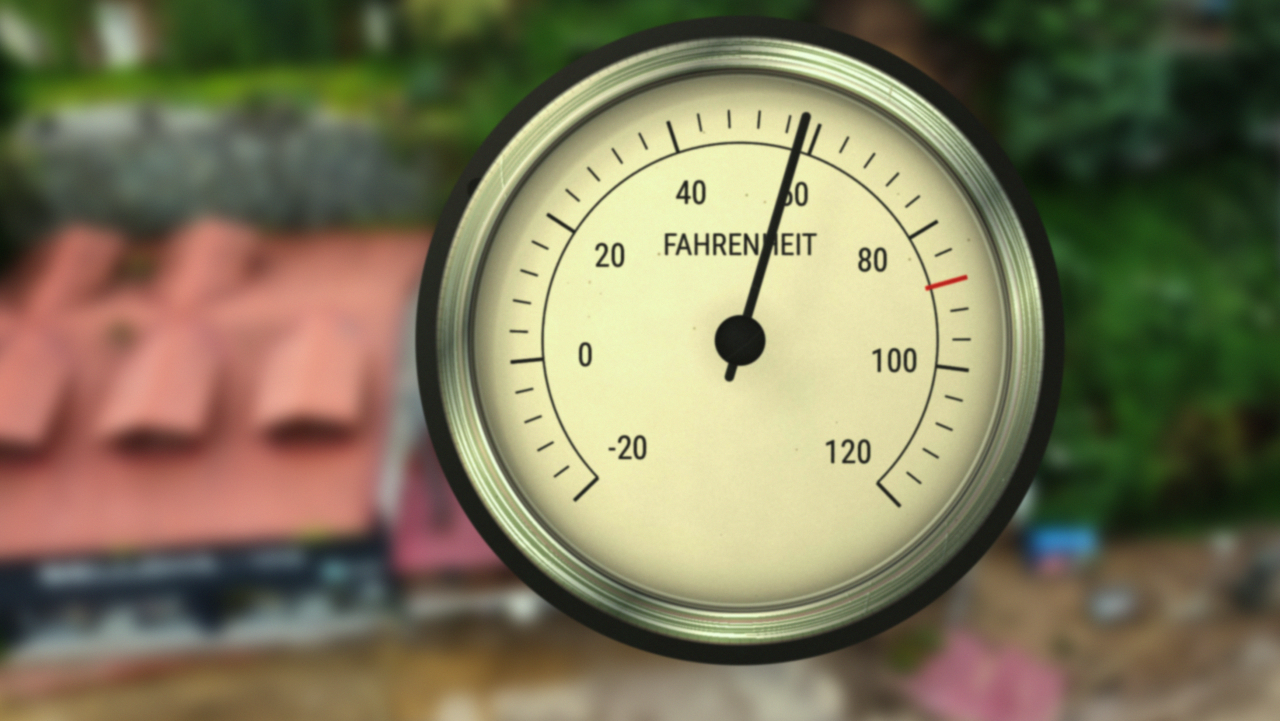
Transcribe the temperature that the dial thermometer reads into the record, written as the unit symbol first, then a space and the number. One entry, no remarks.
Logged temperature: °F 58
